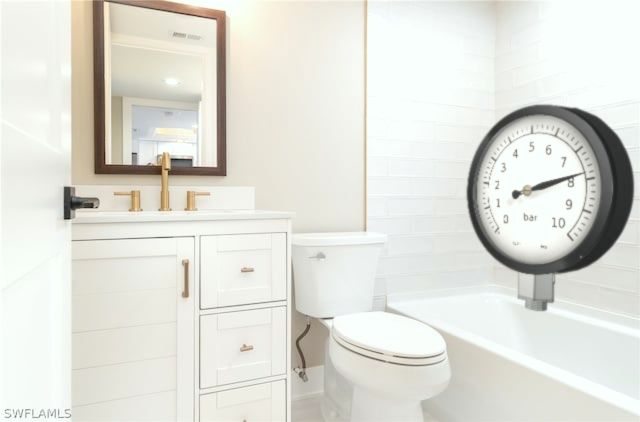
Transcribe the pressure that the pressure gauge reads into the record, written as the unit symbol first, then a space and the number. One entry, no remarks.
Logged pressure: bar 7.8
